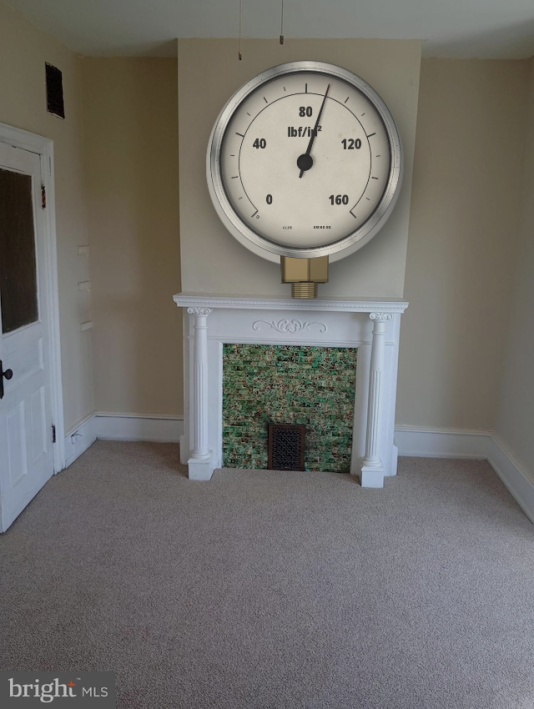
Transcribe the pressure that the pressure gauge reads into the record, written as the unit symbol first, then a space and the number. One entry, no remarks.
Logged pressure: psi 90
